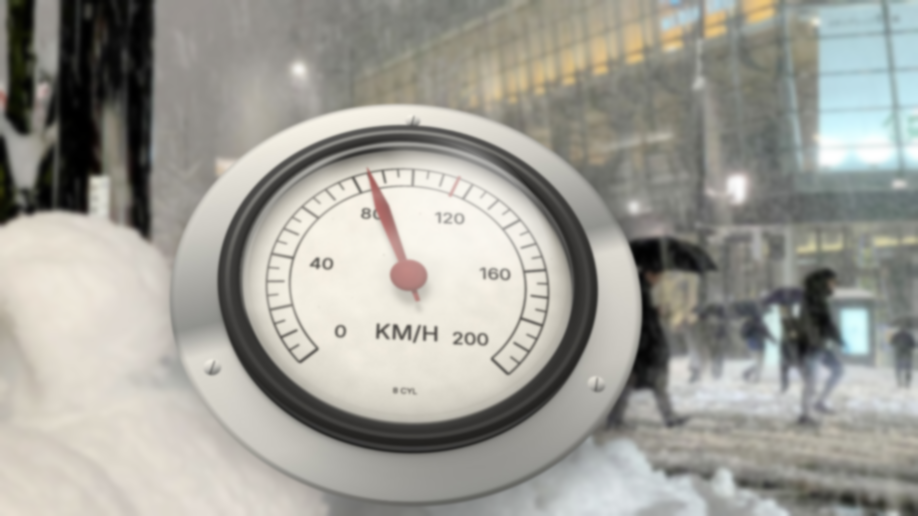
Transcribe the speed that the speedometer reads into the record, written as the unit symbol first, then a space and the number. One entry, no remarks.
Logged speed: km/h 85
